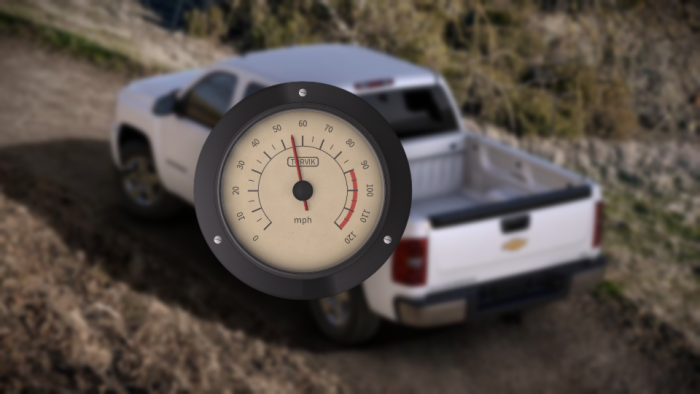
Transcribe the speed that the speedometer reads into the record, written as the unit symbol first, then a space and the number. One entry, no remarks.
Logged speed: mph 55
